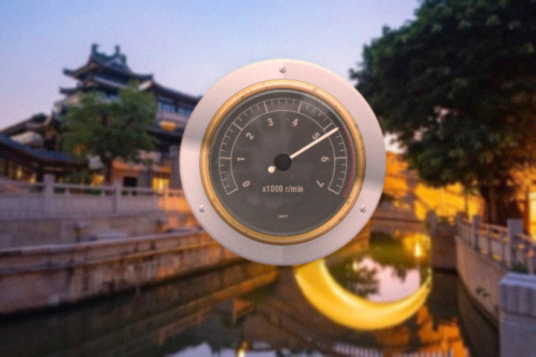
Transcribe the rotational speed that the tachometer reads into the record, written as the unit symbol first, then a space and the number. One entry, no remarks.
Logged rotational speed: rpm 5200
